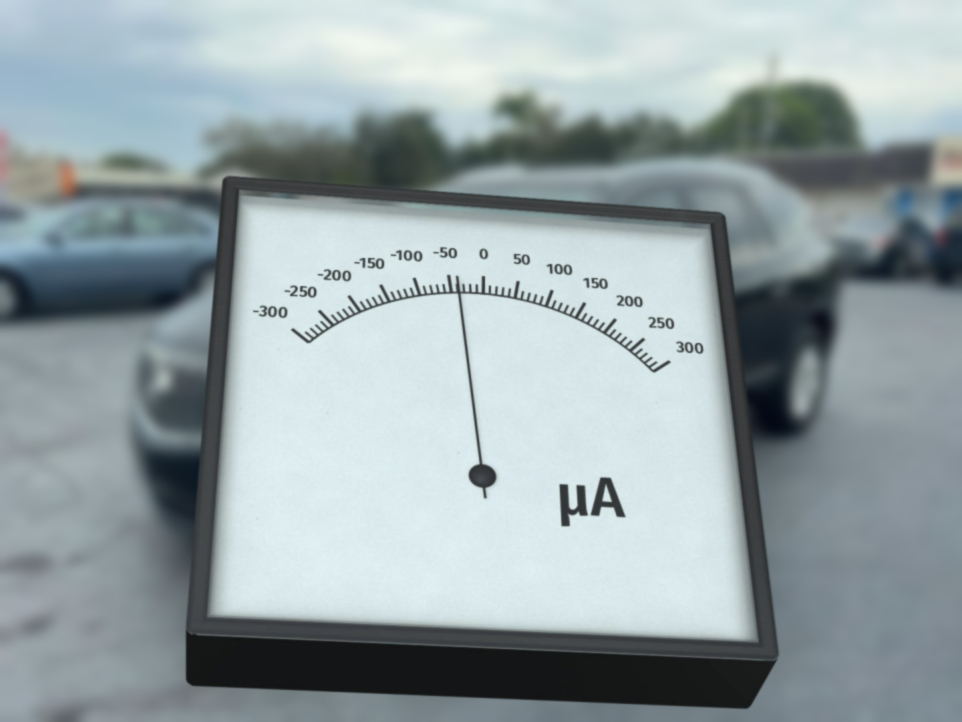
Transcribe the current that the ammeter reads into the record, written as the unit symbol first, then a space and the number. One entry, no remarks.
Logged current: µA -40
